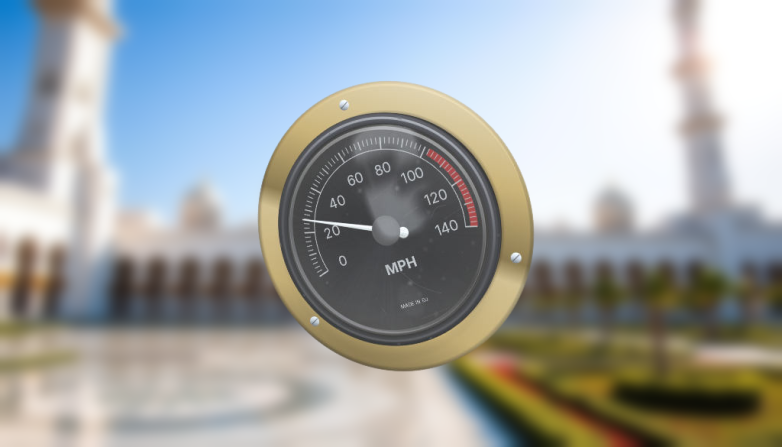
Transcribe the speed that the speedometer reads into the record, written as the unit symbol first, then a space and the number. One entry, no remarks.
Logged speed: mph 26
